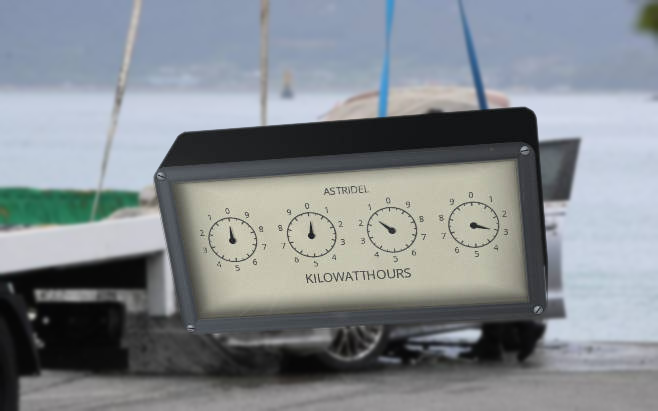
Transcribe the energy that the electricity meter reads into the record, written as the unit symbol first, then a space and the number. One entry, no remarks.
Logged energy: kWh 13
